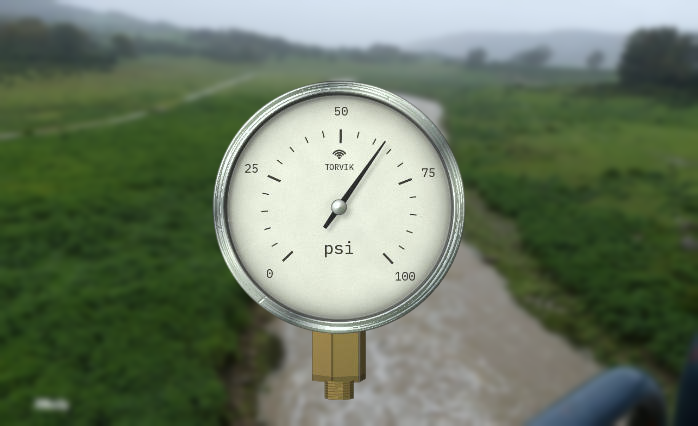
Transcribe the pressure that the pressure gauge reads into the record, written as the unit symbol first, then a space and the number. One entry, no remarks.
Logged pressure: psi 62.5
